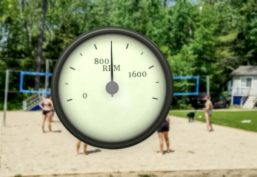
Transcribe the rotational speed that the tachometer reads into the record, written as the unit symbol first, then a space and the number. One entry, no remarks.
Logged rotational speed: rpm 1000
